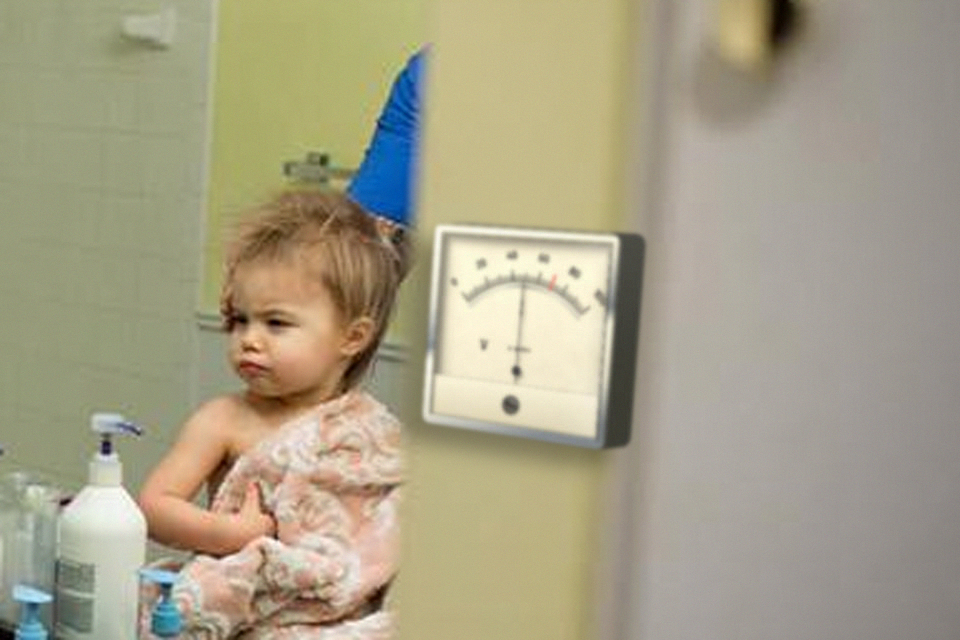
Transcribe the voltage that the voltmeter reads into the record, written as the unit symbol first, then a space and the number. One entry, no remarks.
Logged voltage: V 50
